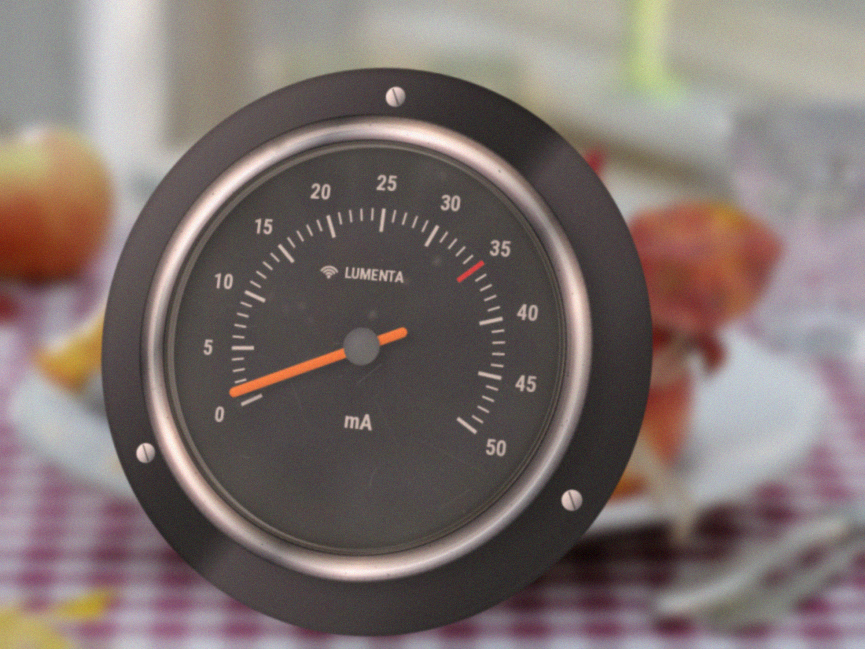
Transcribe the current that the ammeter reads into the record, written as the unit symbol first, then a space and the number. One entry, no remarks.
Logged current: mA 1
